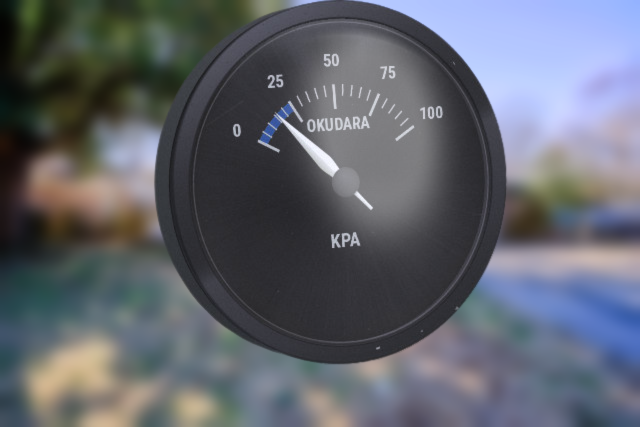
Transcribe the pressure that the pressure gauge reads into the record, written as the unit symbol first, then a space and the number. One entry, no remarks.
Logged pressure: kPa 15
